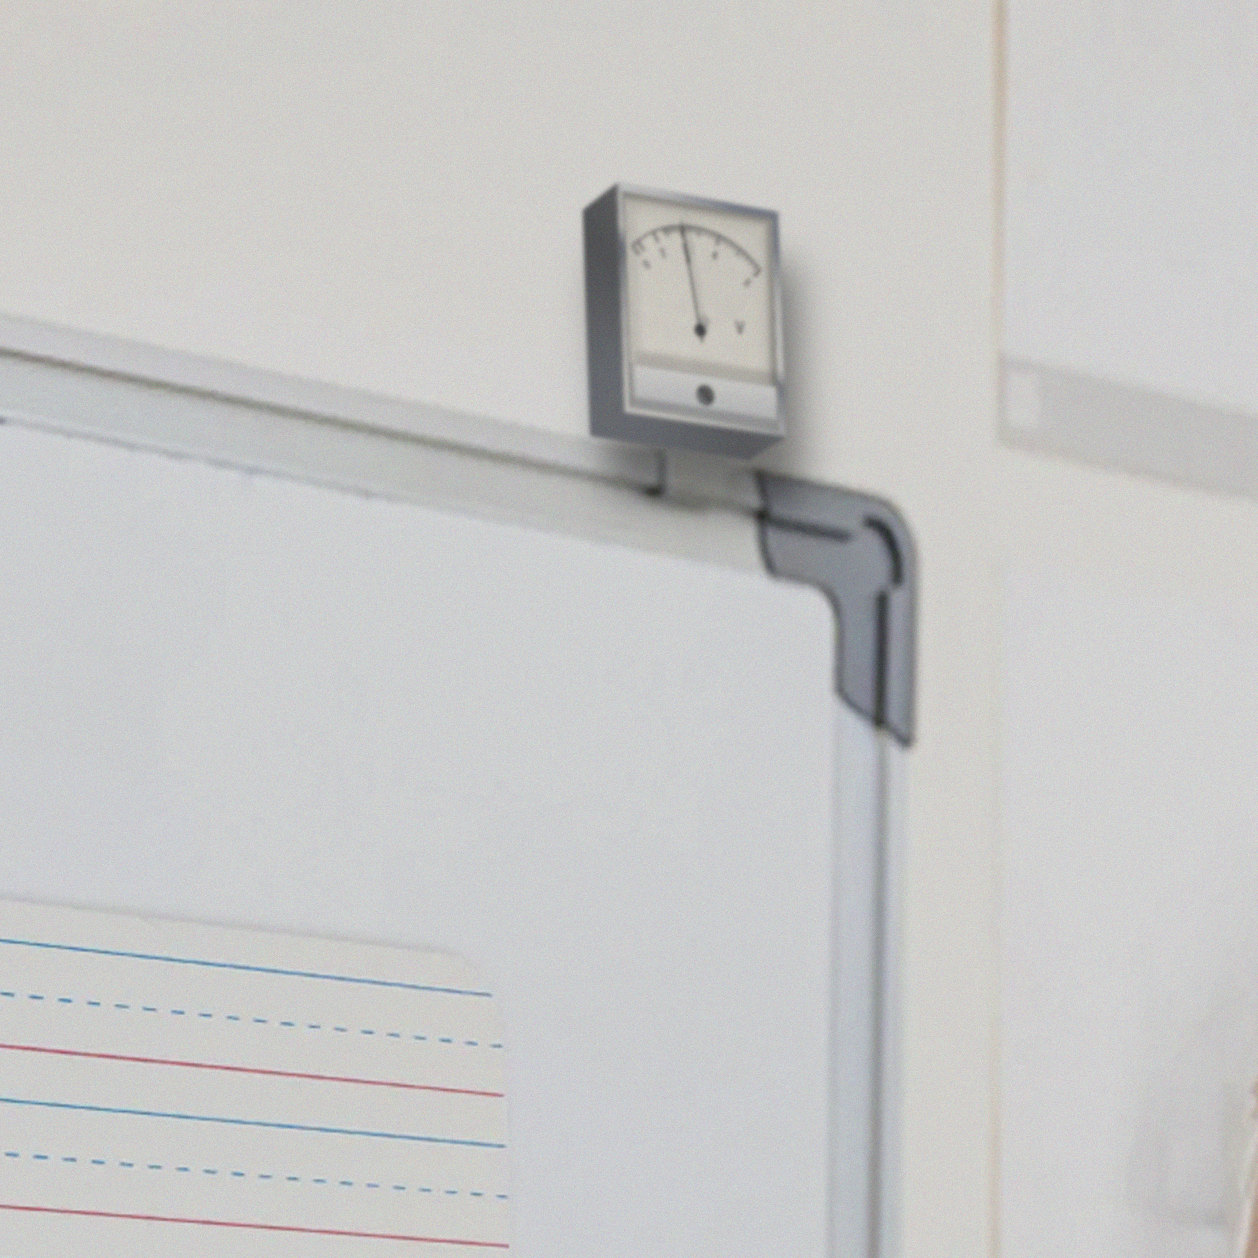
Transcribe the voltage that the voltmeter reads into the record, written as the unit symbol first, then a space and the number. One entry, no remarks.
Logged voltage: V 3
